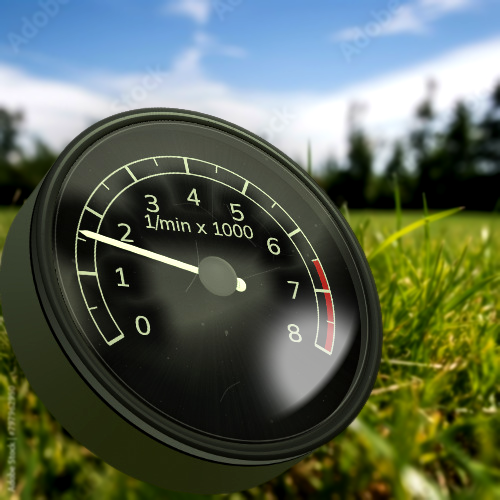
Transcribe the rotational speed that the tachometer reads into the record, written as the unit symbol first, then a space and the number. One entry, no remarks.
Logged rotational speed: rpm 1500
